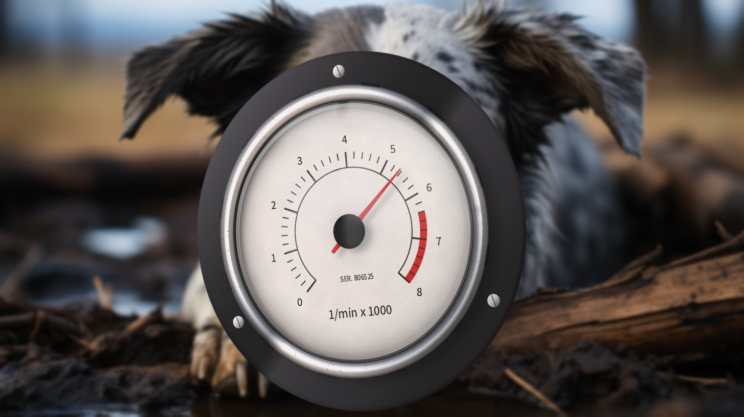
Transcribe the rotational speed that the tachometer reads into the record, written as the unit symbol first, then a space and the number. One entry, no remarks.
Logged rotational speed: rpm 5400
